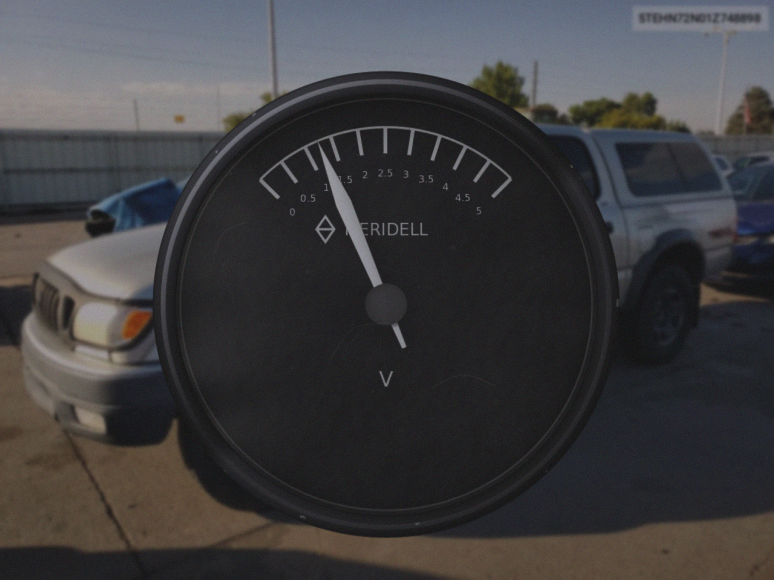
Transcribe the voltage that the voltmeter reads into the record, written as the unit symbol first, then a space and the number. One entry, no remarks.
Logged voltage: V 1.25
